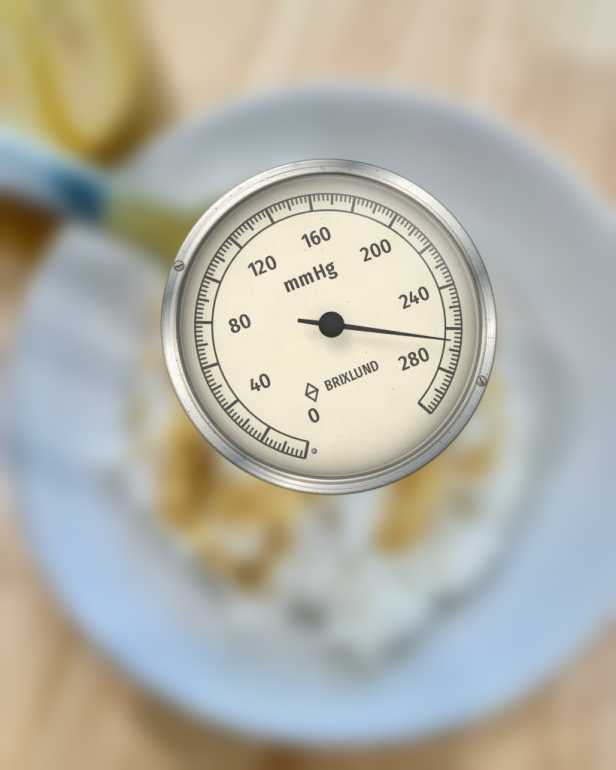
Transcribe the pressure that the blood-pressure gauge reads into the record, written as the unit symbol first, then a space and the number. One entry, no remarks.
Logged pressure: mmHg 266
